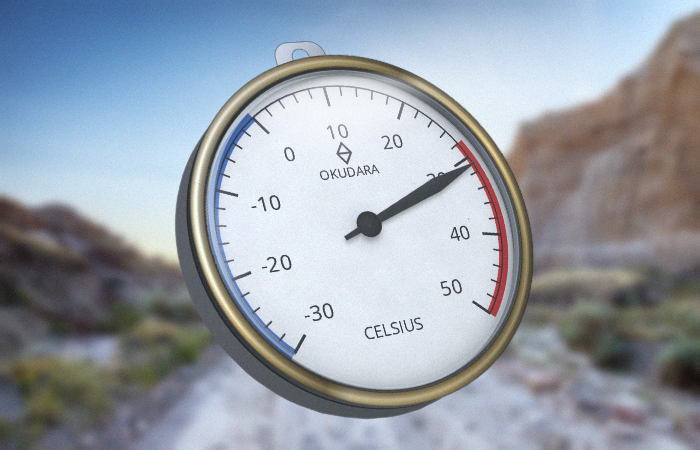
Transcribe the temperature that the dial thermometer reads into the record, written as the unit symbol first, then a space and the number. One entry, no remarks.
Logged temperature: °C 31
